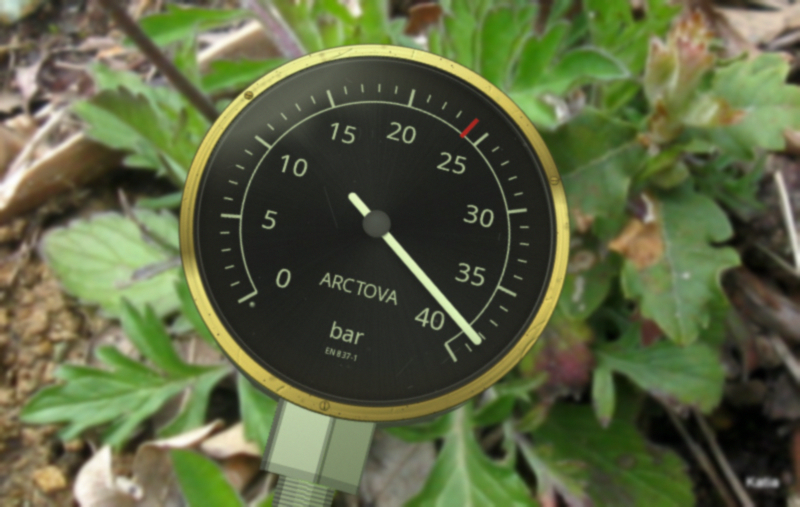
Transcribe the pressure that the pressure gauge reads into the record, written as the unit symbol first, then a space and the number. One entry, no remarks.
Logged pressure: bar 38.5
